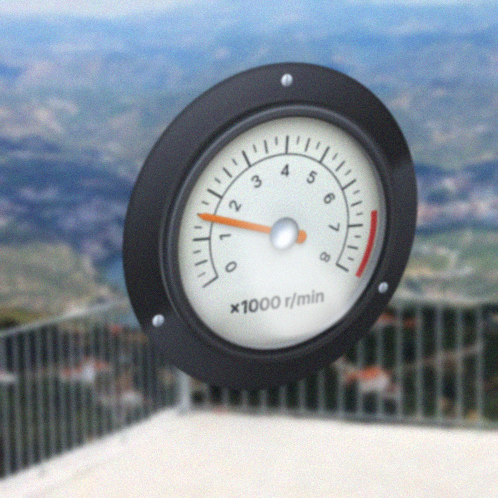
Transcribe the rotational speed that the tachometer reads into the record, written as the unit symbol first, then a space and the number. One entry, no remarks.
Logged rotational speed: rpm 1500
